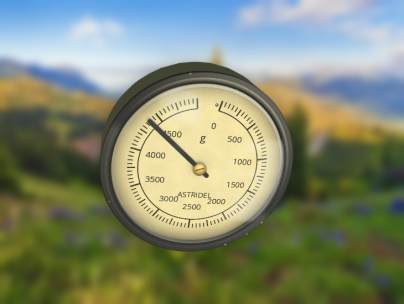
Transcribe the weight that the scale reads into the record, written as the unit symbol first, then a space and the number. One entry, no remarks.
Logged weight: g 4400
